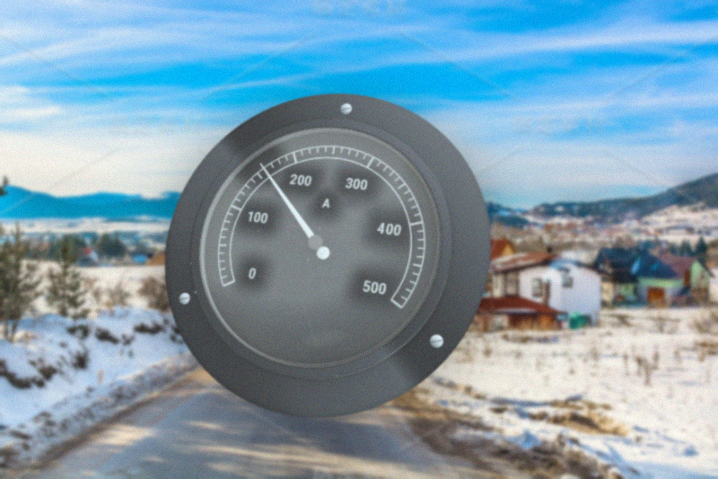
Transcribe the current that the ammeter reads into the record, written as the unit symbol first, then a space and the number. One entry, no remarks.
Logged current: A 160
